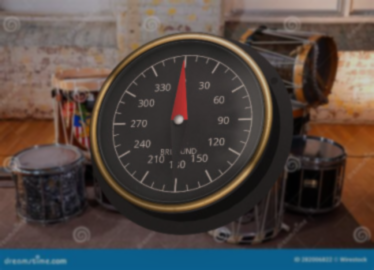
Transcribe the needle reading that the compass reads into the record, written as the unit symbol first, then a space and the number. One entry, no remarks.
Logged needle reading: ° 0
